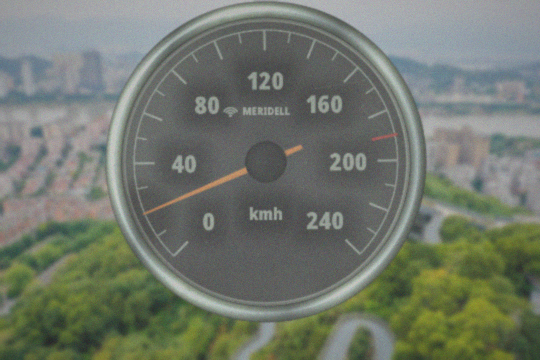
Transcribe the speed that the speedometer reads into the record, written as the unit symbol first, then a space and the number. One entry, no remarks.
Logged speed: km/h 20
